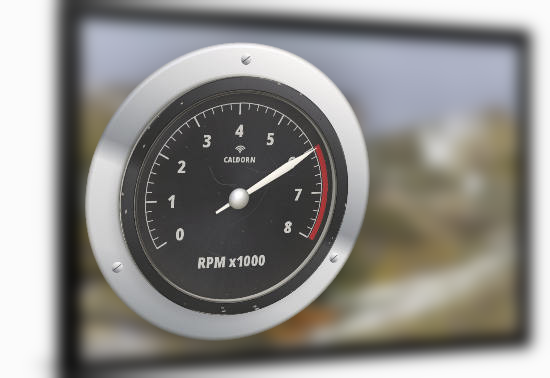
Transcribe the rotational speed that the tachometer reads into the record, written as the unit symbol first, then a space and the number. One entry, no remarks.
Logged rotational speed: rpm 6000
